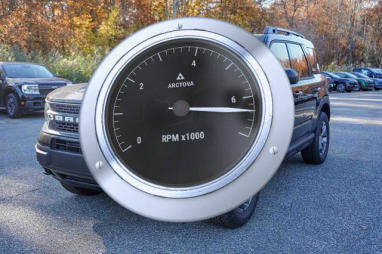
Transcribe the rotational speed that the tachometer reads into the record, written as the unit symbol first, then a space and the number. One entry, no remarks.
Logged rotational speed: rpm 6400
